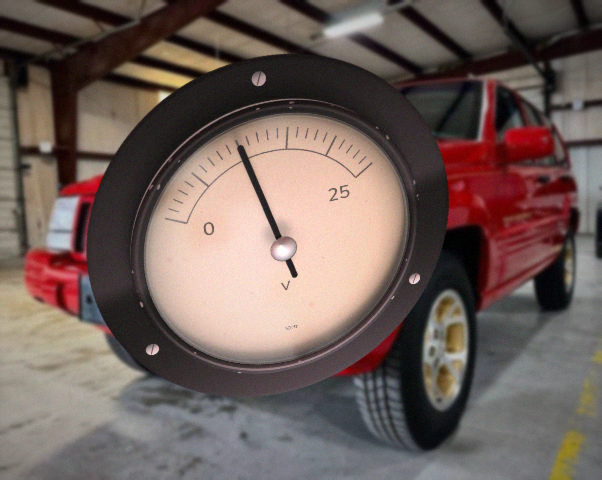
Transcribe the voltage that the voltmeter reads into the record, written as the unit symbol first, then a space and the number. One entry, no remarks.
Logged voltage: V 10
